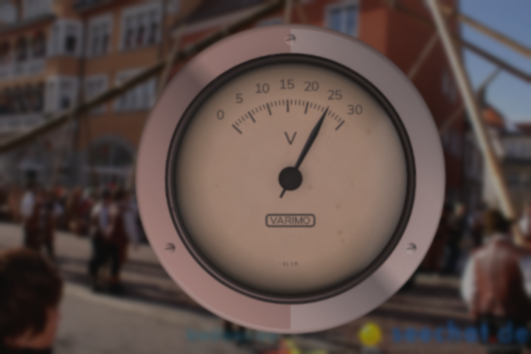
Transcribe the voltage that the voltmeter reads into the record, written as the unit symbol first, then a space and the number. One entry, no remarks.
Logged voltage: V 25
